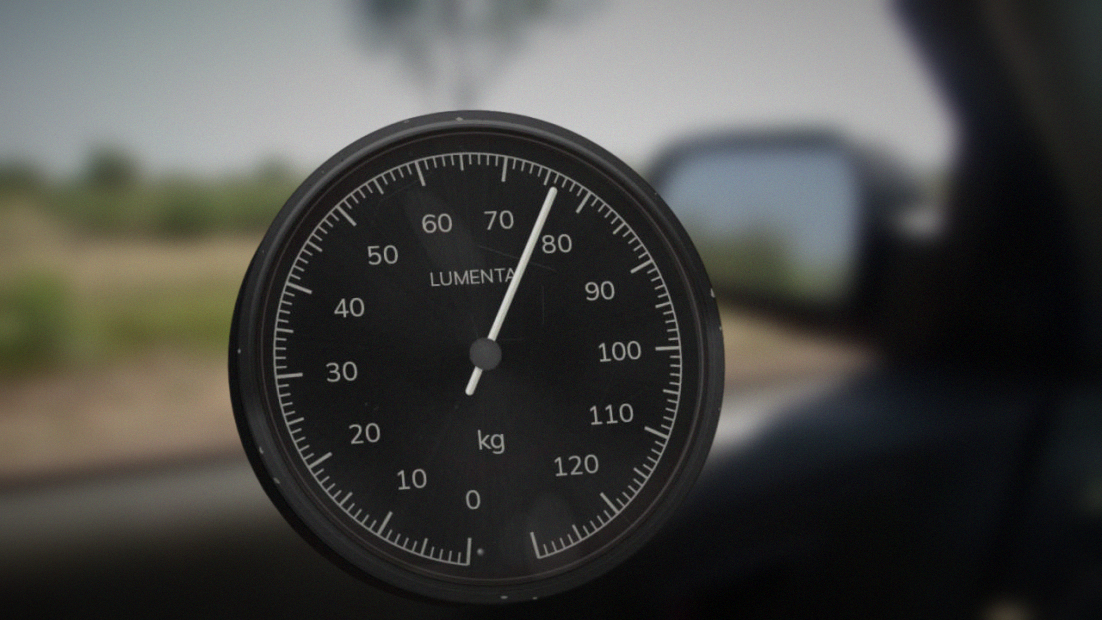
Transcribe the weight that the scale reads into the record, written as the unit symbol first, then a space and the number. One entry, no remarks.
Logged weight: kg 76
